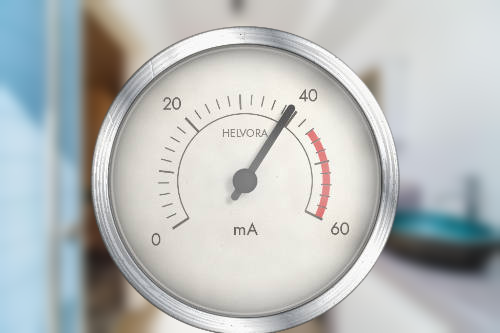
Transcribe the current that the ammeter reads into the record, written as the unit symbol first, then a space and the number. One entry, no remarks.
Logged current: mA 39
